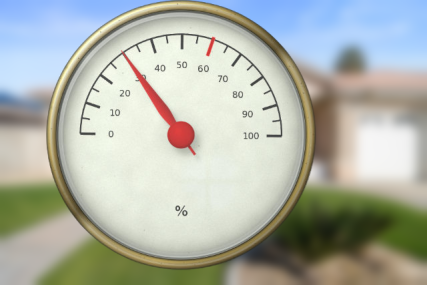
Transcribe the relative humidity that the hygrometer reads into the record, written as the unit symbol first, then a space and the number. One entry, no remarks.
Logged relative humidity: % 30
